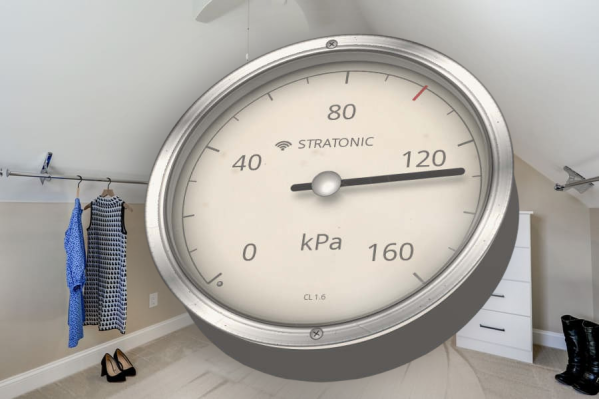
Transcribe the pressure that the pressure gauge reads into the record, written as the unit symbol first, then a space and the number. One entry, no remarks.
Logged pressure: kPa 130
